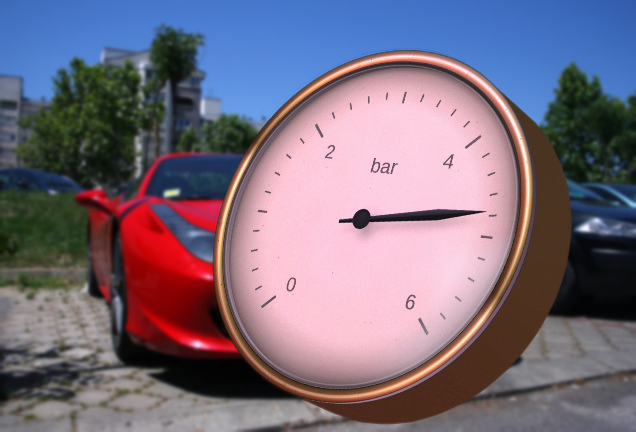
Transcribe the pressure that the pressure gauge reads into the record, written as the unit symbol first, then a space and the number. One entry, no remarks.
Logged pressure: bar 4.8
